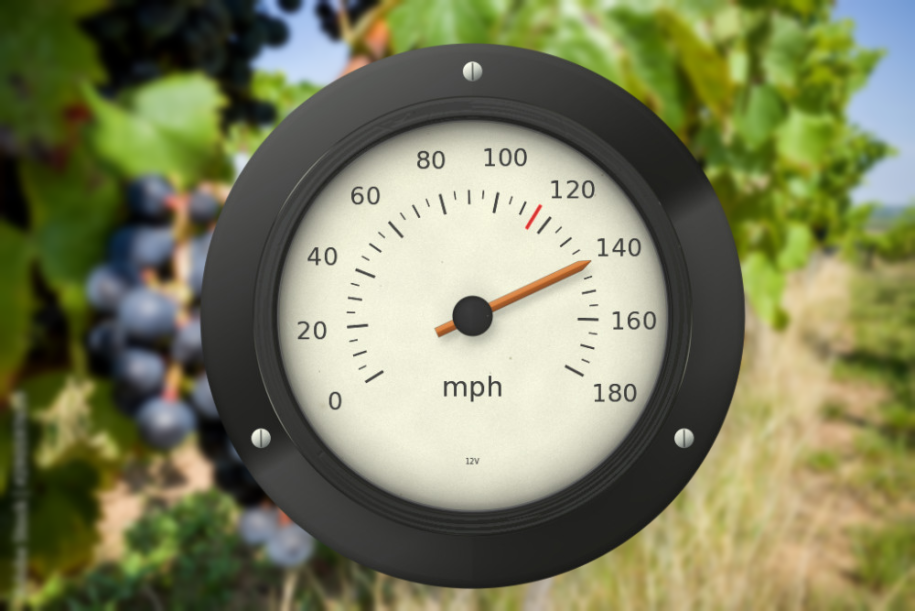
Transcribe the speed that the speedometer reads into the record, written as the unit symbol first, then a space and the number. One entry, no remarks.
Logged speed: mph 140
